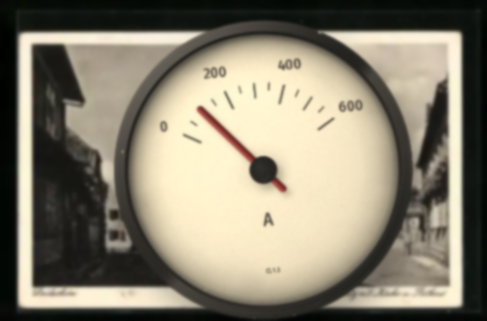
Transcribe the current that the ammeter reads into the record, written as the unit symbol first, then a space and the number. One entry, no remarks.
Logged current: A 100
